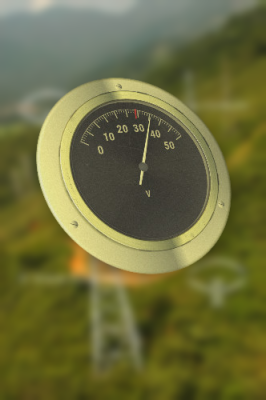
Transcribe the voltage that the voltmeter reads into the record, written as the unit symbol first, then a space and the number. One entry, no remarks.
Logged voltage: V 35
